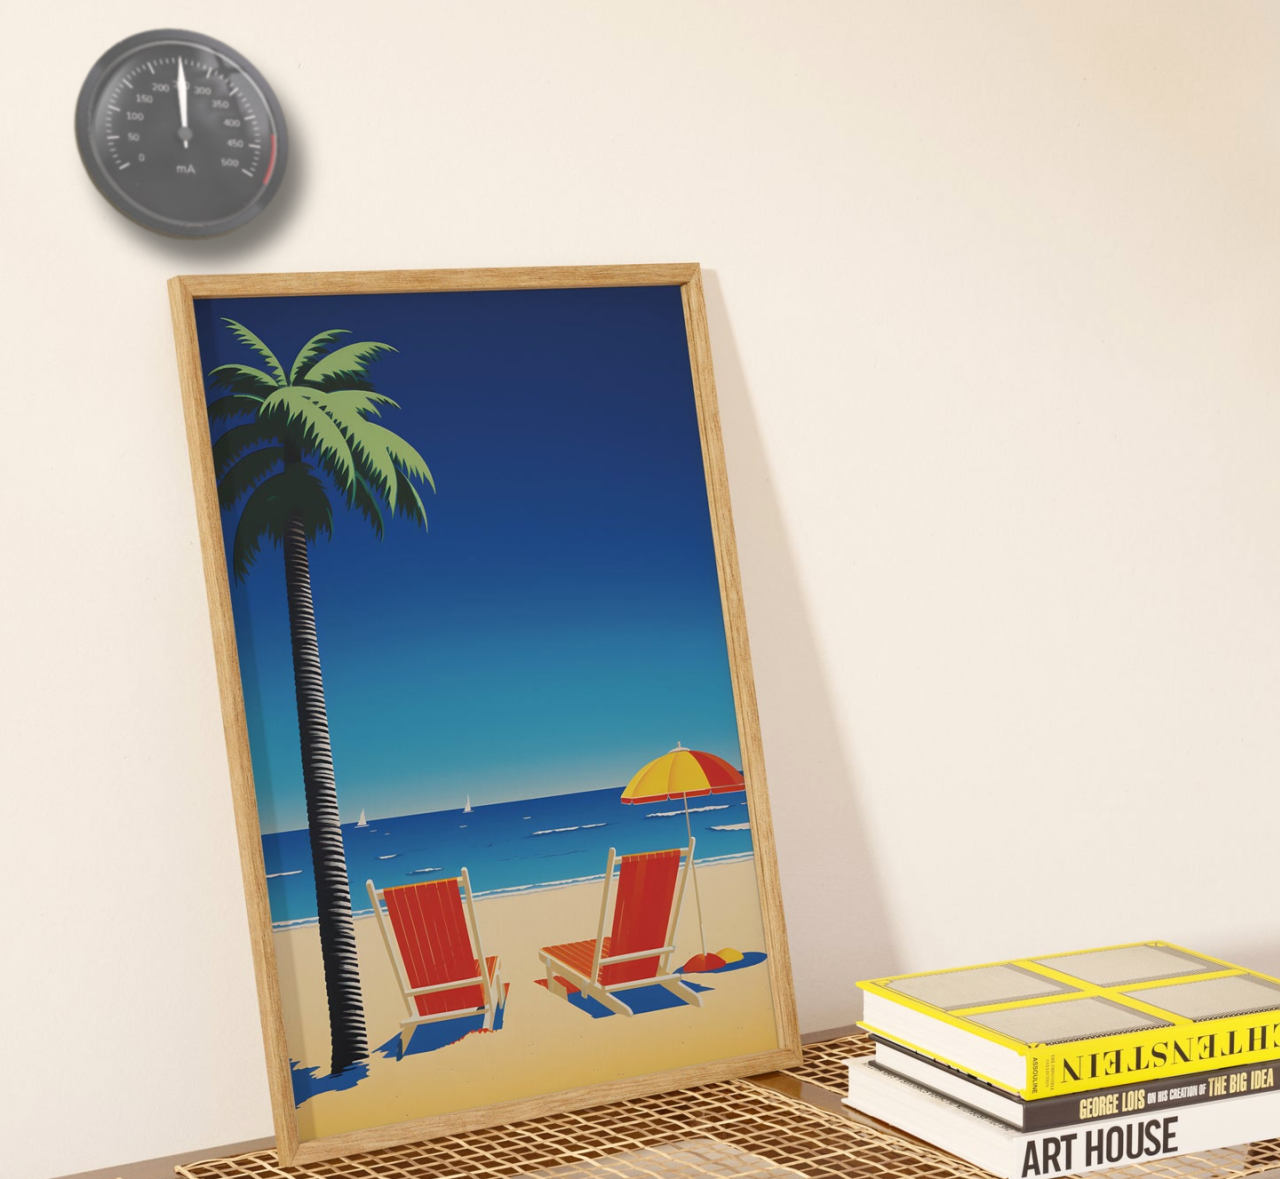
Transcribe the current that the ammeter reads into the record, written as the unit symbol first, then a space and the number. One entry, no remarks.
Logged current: mA 250
